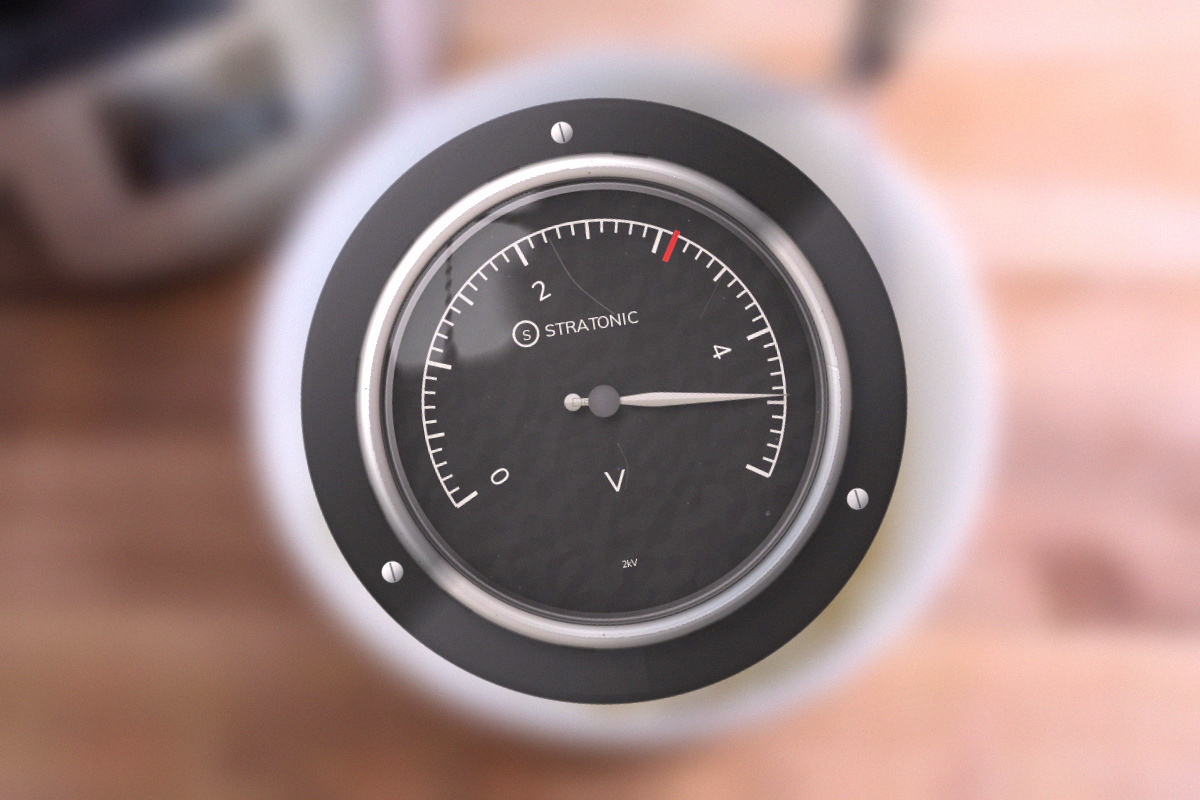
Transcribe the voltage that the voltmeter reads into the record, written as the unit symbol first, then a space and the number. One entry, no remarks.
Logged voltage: V 4.45
